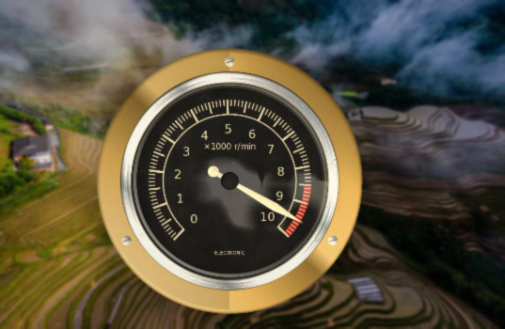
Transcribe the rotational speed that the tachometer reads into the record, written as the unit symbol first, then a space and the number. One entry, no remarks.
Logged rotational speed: rpm 9500
